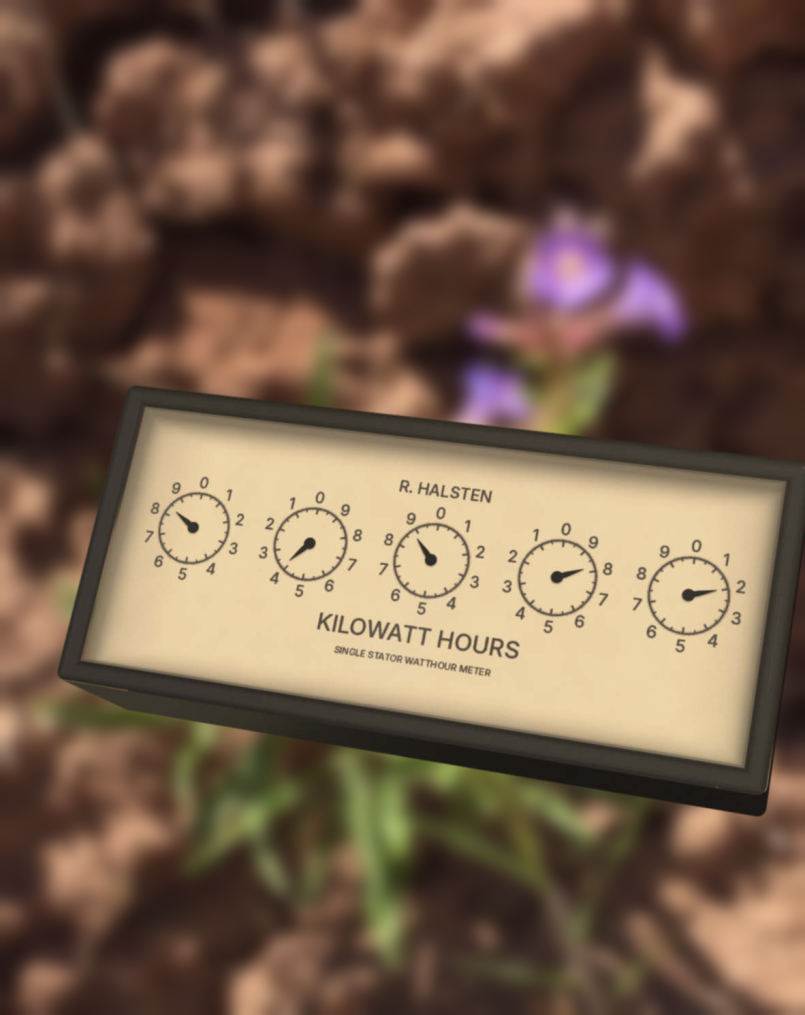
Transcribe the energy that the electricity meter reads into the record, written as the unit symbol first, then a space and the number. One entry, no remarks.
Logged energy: kWh 83882
